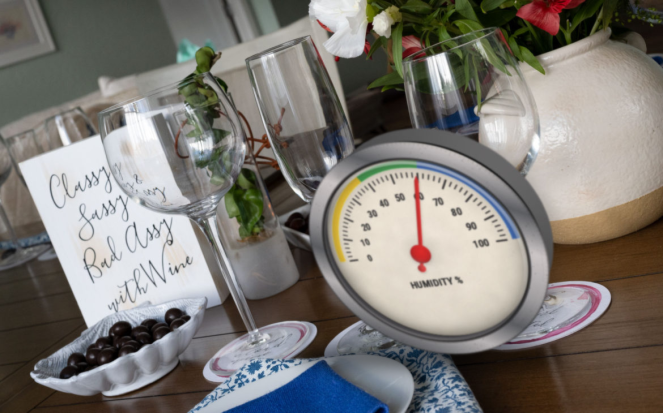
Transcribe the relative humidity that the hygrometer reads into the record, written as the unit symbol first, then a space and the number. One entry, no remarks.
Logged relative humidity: % 60
